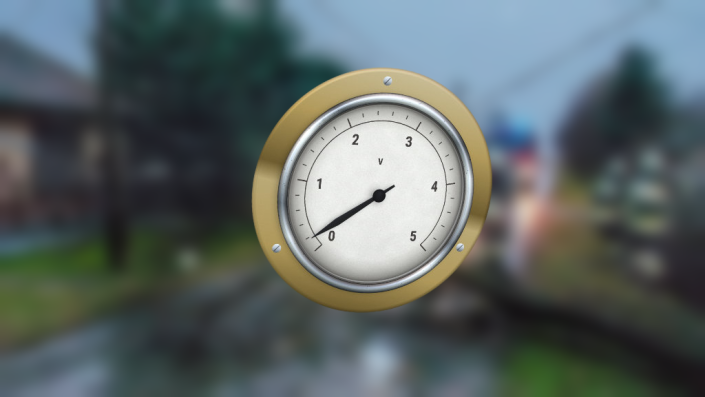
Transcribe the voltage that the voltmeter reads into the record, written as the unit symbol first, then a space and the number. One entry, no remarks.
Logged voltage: V 0.2
